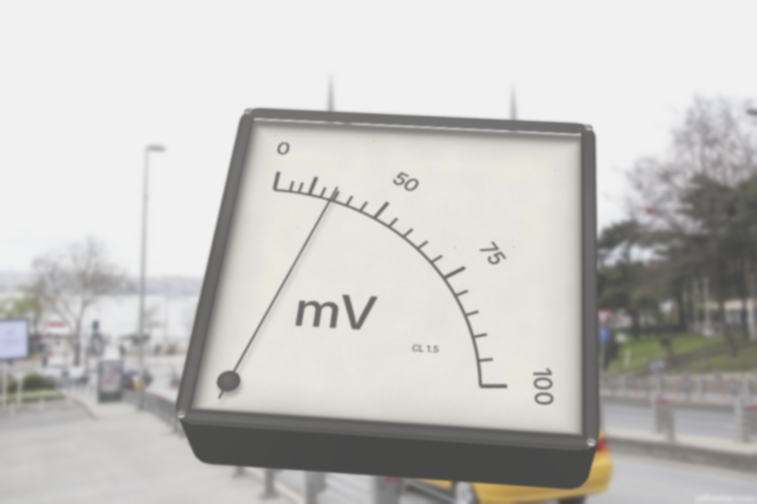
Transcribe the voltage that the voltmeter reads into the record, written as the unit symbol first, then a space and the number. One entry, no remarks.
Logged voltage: mV 35
